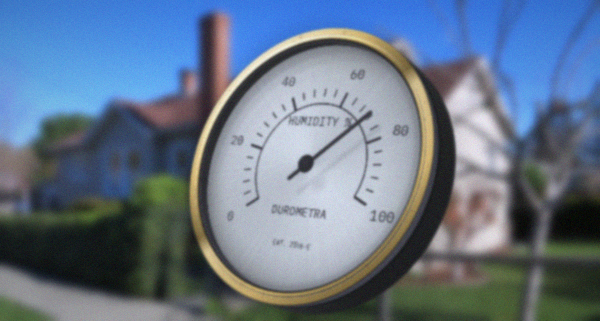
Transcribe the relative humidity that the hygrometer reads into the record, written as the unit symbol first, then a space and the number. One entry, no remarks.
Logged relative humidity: % 72
